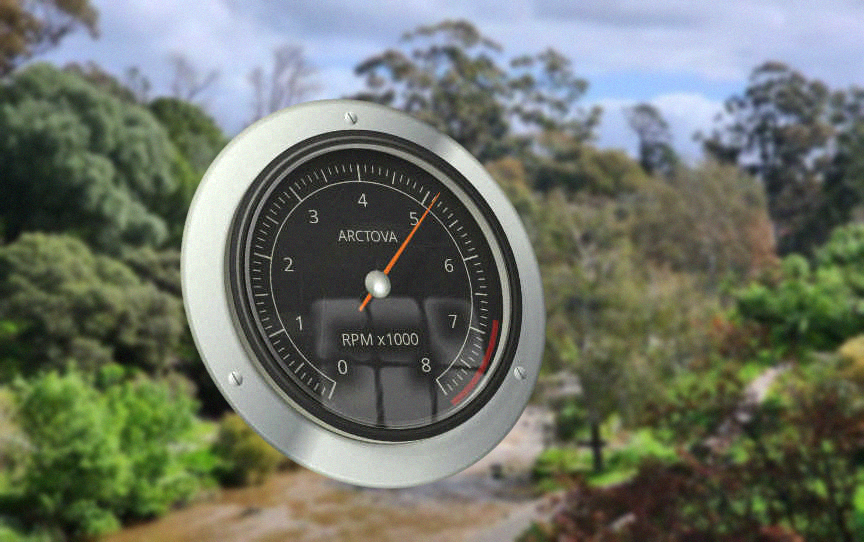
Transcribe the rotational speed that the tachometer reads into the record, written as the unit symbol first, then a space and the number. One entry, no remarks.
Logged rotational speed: rpm 5100
